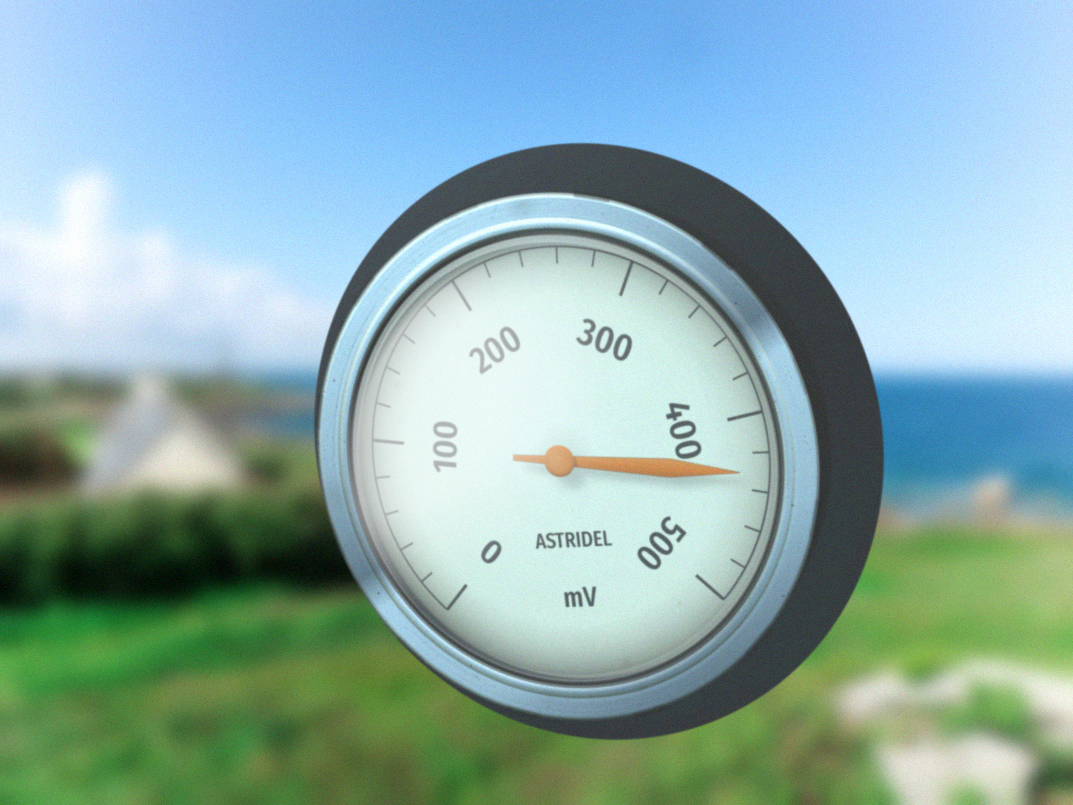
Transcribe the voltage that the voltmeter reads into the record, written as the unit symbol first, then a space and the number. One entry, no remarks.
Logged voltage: mV 430
